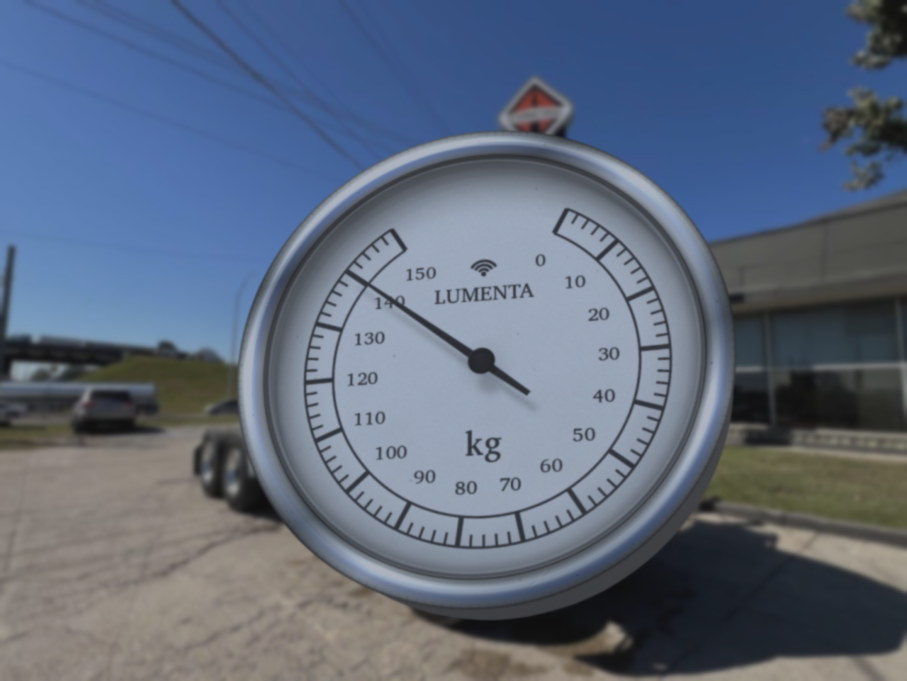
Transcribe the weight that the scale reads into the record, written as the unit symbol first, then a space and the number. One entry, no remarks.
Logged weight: kg 140
